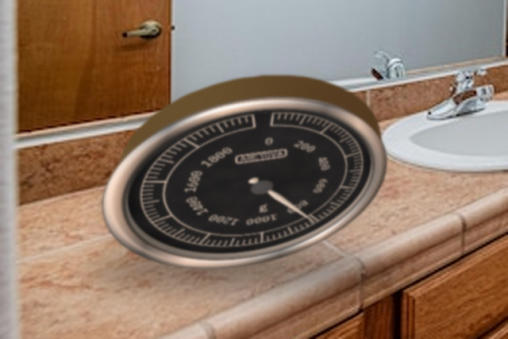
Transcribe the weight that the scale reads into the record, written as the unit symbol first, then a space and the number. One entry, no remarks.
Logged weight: g 800
